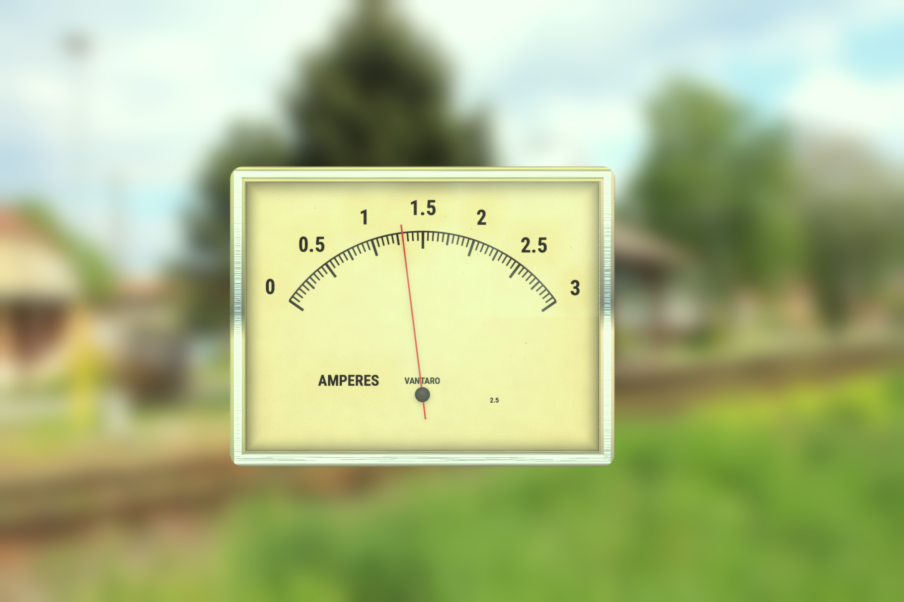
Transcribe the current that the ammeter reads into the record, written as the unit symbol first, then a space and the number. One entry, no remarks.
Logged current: A 1.3
